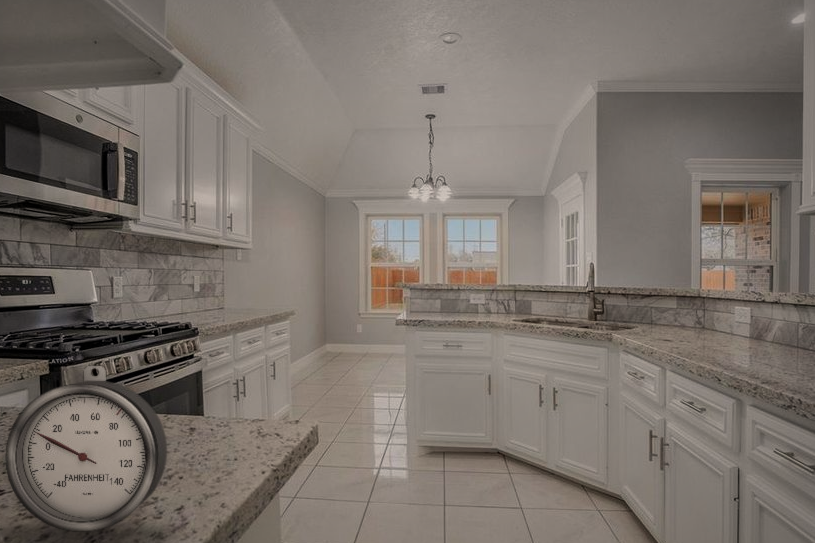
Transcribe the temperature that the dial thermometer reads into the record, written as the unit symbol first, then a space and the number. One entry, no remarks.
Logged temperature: °F 10
